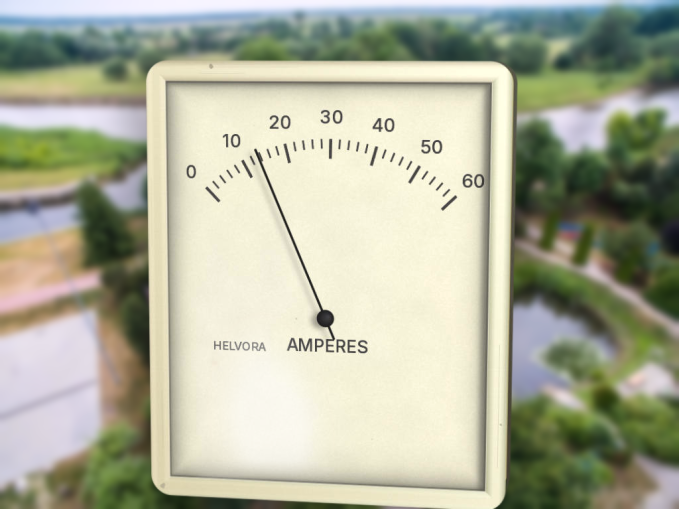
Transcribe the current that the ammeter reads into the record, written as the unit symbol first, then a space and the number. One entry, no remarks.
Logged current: A 14
